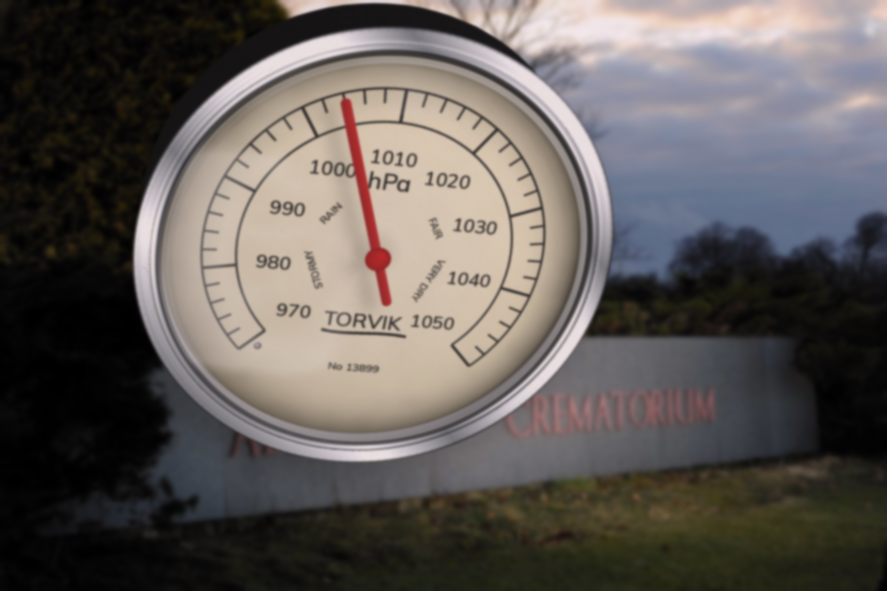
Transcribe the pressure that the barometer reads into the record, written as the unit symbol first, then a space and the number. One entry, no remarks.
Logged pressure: hPa 1004
